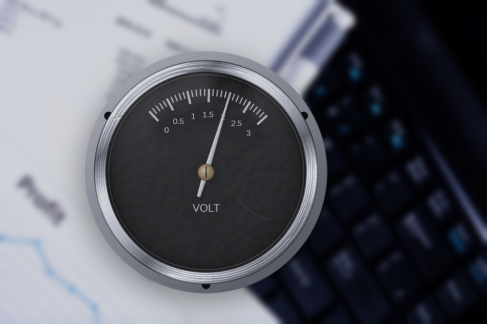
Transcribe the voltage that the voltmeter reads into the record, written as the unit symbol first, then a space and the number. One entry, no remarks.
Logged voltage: V 2
